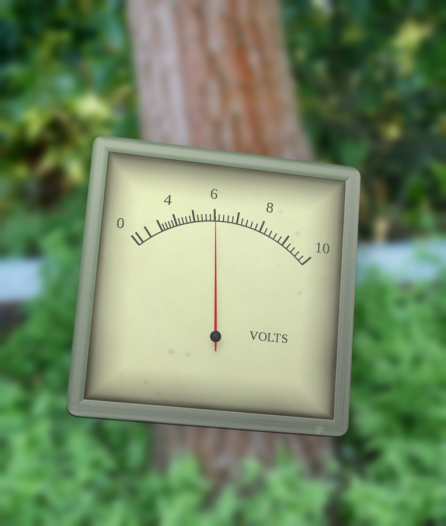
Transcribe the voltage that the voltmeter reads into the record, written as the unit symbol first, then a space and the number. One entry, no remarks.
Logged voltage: V 6
